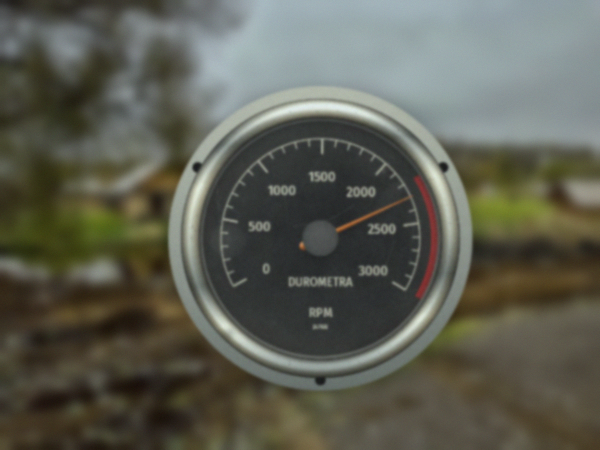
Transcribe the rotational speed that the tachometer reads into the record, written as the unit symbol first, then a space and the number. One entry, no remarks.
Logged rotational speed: rpm 2300
